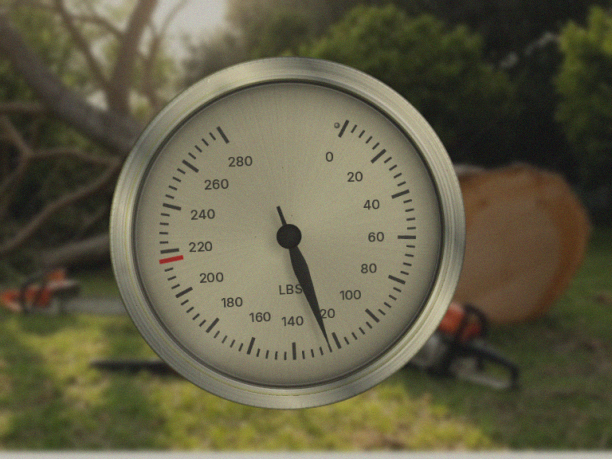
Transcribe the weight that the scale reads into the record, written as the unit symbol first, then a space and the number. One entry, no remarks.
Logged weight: lb 124
